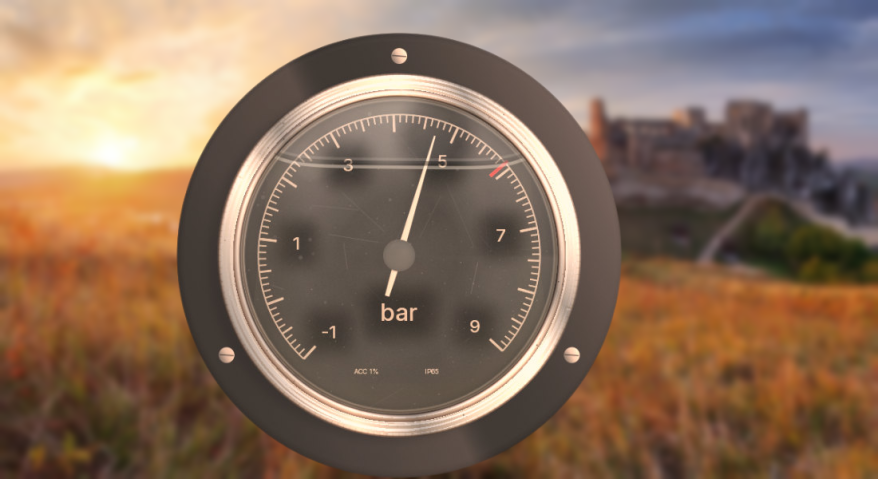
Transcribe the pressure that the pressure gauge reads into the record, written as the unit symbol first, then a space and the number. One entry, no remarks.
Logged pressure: bar 4.7
